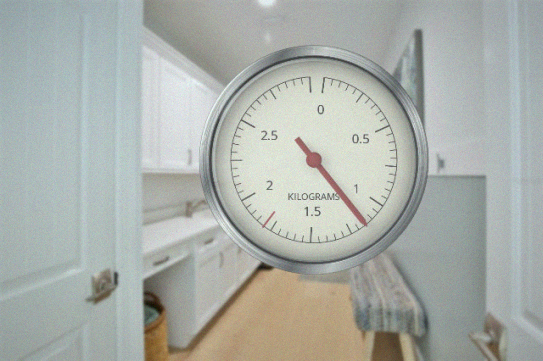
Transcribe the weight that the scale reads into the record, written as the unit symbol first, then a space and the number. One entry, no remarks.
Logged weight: kg 1.15
